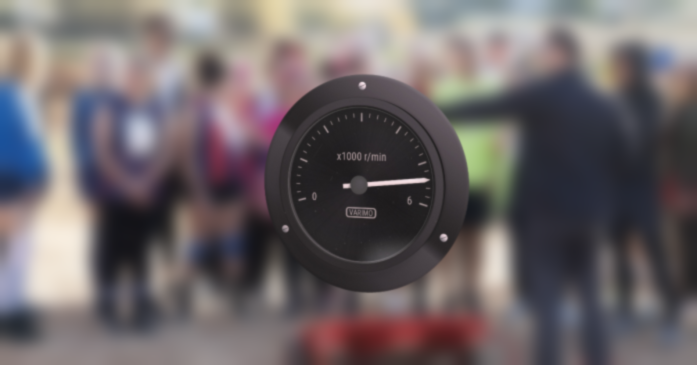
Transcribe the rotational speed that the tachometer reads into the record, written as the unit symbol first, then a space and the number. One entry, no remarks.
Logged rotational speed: rpm 5400
